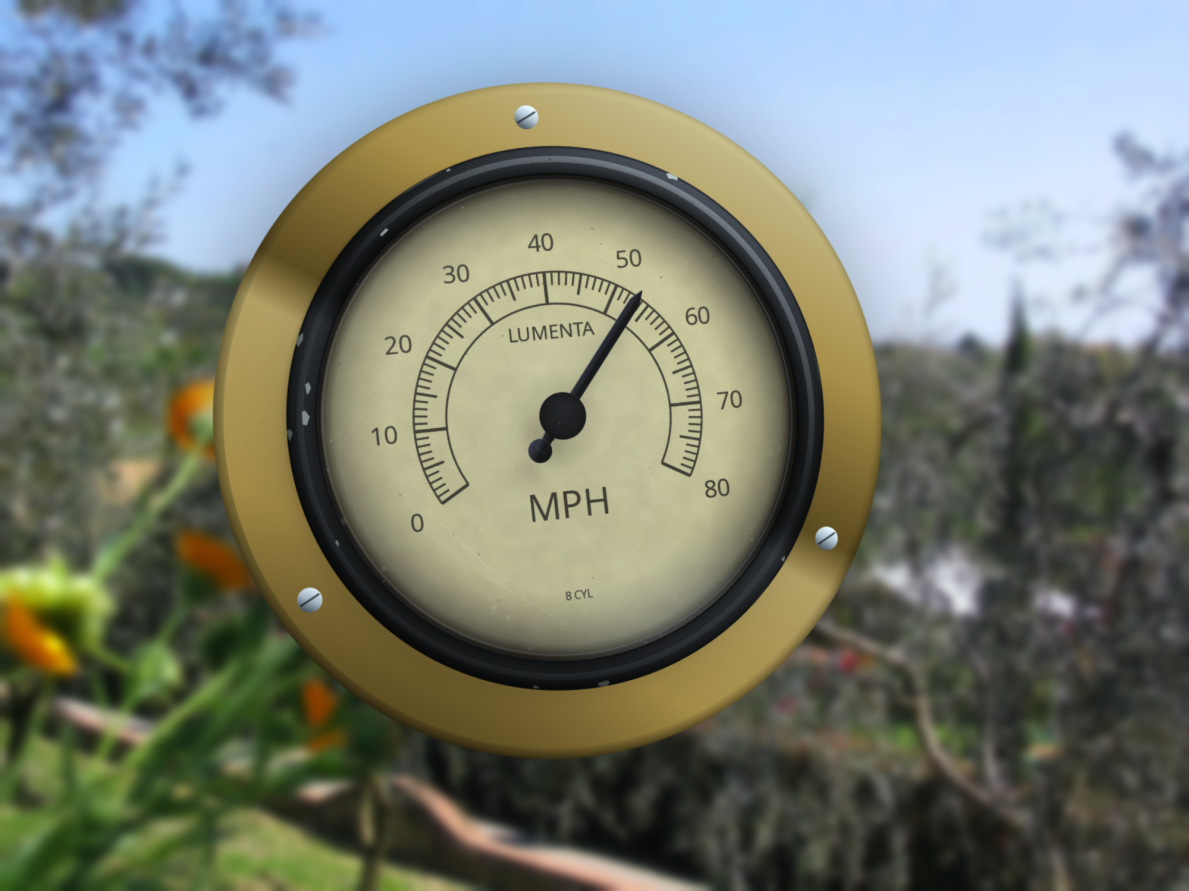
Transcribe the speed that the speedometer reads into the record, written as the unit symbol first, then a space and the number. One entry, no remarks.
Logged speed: mph 53
